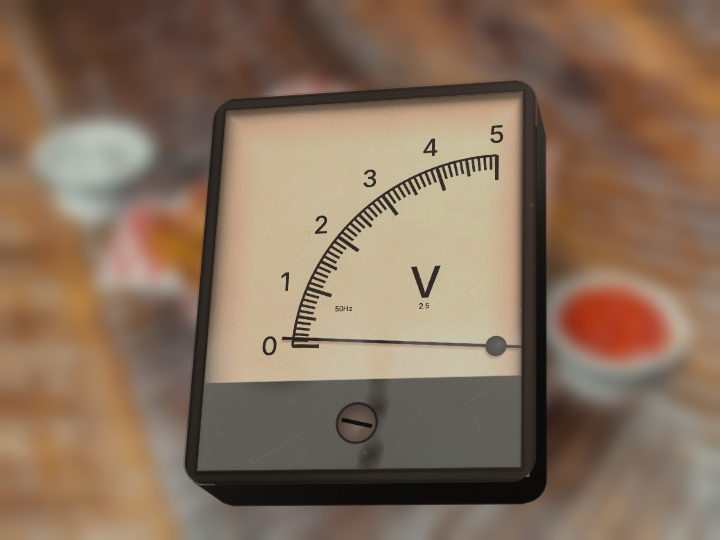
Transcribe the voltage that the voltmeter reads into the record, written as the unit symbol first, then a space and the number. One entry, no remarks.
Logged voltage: V 0.1
